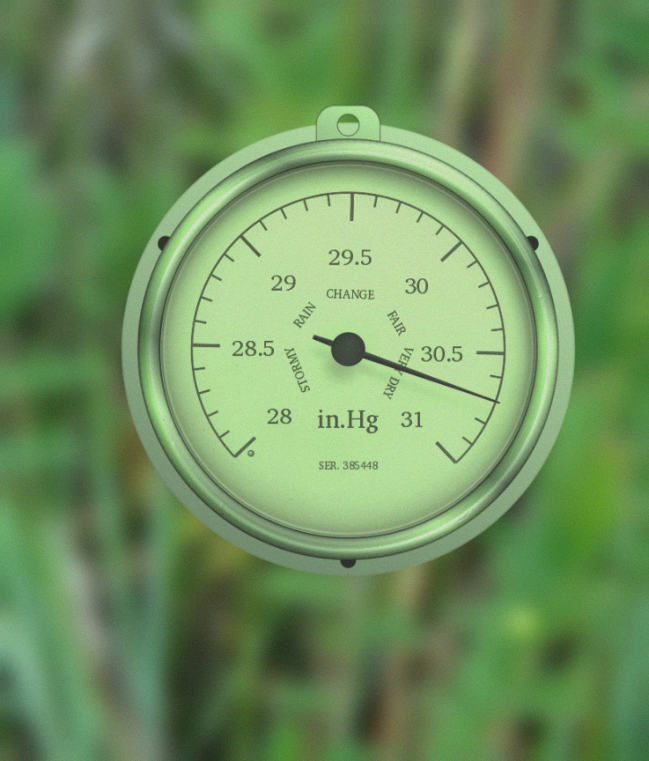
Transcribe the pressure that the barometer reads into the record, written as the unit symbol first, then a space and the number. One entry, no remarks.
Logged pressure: inHg 30.7
